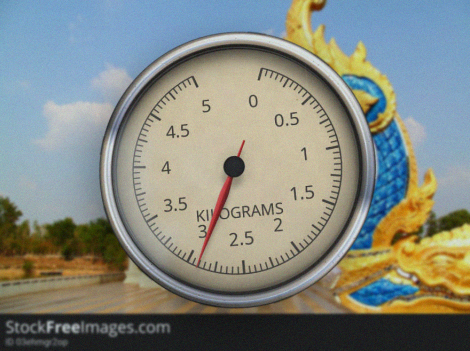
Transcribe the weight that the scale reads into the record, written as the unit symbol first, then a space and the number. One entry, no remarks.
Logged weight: kg 2.9
